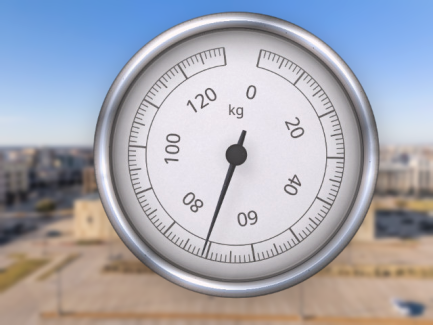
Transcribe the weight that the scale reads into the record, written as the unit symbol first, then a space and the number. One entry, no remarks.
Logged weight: kg 71
